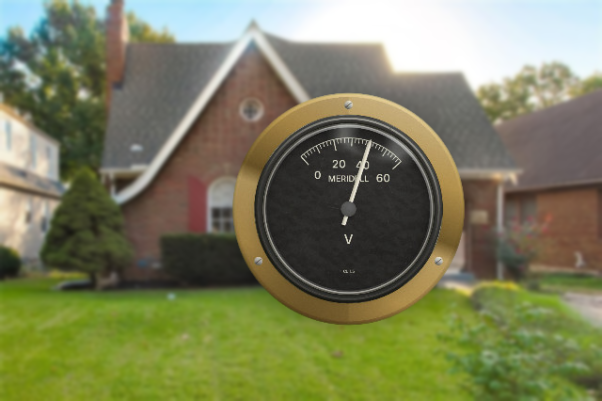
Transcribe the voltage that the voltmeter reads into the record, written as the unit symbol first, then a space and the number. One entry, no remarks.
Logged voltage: V 40
